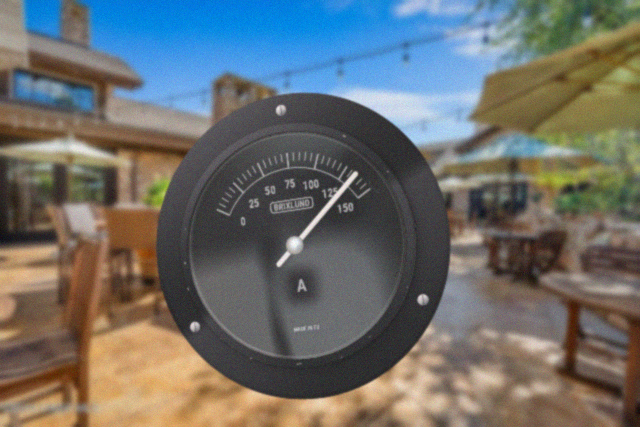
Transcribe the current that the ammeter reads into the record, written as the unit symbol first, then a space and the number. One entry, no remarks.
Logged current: A 135
